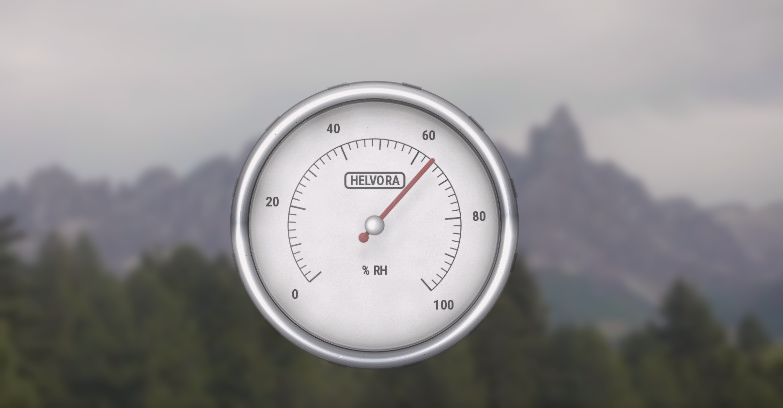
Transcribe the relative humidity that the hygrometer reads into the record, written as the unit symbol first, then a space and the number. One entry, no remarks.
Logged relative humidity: % 64
